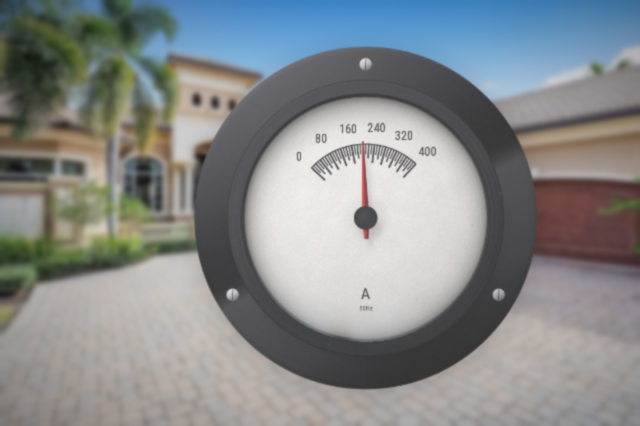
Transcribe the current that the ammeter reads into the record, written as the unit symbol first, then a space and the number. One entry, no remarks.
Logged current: A 200
